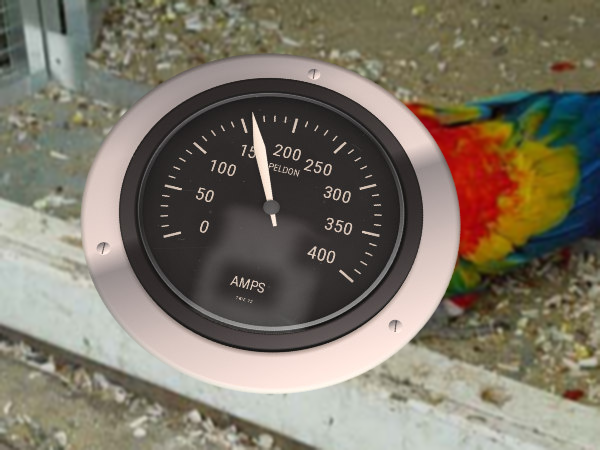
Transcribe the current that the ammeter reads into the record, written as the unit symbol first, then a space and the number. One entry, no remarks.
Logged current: A 160
